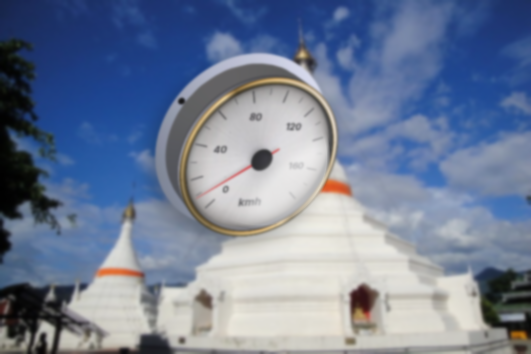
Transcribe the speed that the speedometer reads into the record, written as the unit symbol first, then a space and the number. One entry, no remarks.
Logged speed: km/h 10
